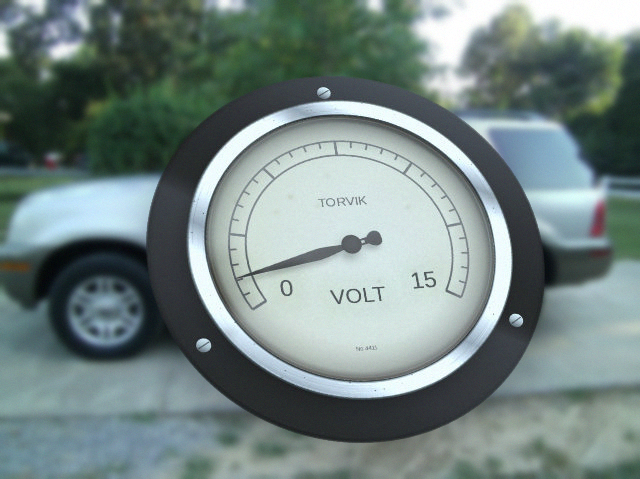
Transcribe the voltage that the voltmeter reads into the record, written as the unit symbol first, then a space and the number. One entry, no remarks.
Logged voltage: V 1
